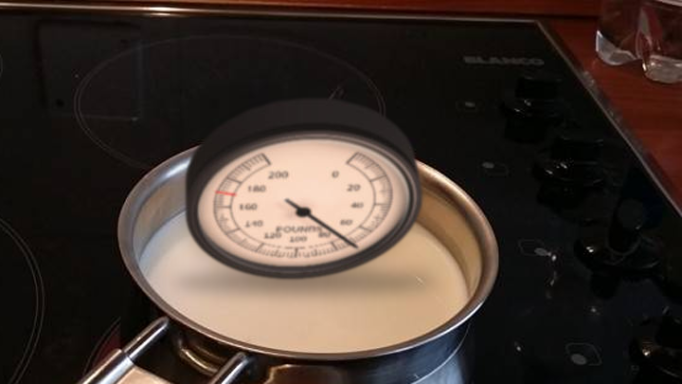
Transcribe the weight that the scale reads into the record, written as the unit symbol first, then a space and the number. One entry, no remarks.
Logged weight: lb 70
